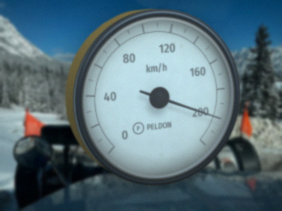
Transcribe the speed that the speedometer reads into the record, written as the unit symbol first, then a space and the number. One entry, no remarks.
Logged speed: km/h 200
